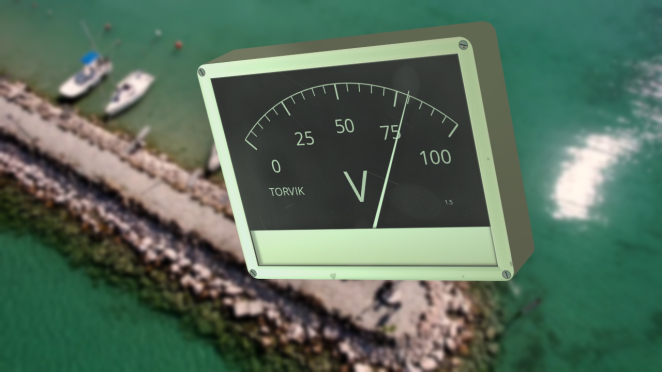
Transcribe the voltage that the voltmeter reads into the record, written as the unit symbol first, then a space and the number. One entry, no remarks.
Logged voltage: V 80
